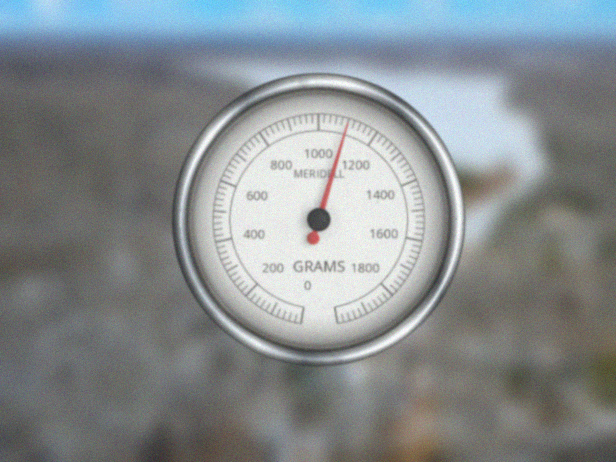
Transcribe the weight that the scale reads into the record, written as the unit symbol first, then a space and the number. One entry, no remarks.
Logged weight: g 1100
